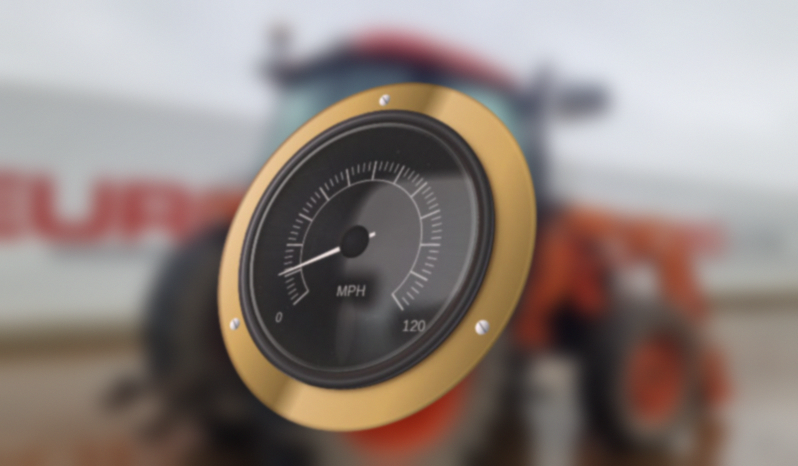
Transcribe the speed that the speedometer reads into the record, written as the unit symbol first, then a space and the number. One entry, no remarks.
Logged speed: mph 10
